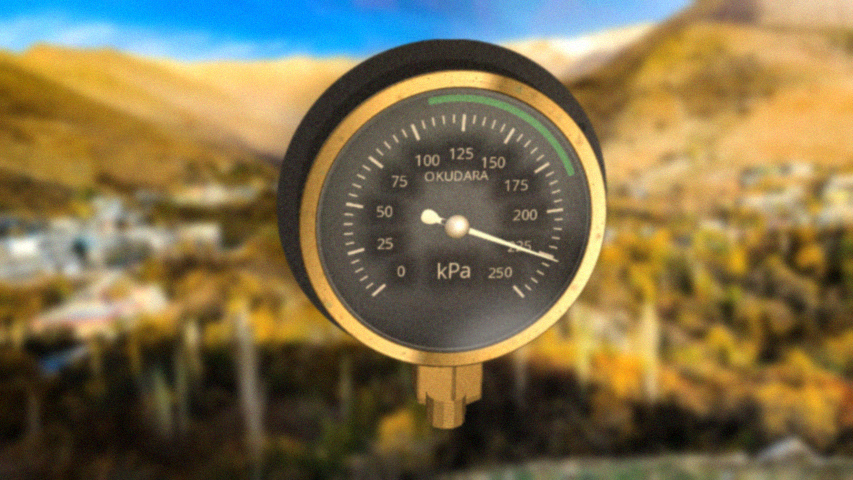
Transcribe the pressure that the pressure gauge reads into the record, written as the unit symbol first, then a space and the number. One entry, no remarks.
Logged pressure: kPa 225
